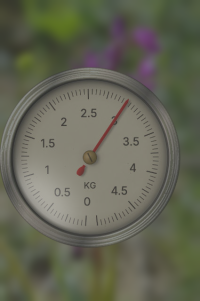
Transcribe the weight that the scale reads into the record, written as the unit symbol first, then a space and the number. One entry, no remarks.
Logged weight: kg 3
